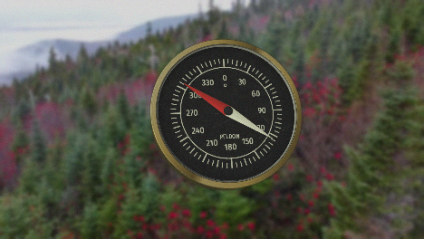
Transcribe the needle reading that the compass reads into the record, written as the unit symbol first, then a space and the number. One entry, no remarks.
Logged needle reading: ° 305
